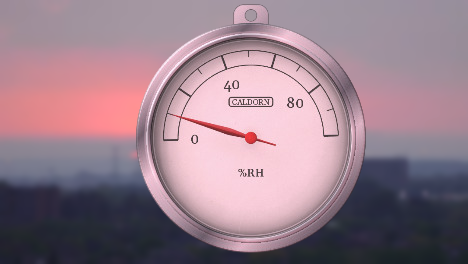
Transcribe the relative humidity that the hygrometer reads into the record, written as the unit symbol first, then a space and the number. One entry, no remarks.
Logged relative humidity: % 10
